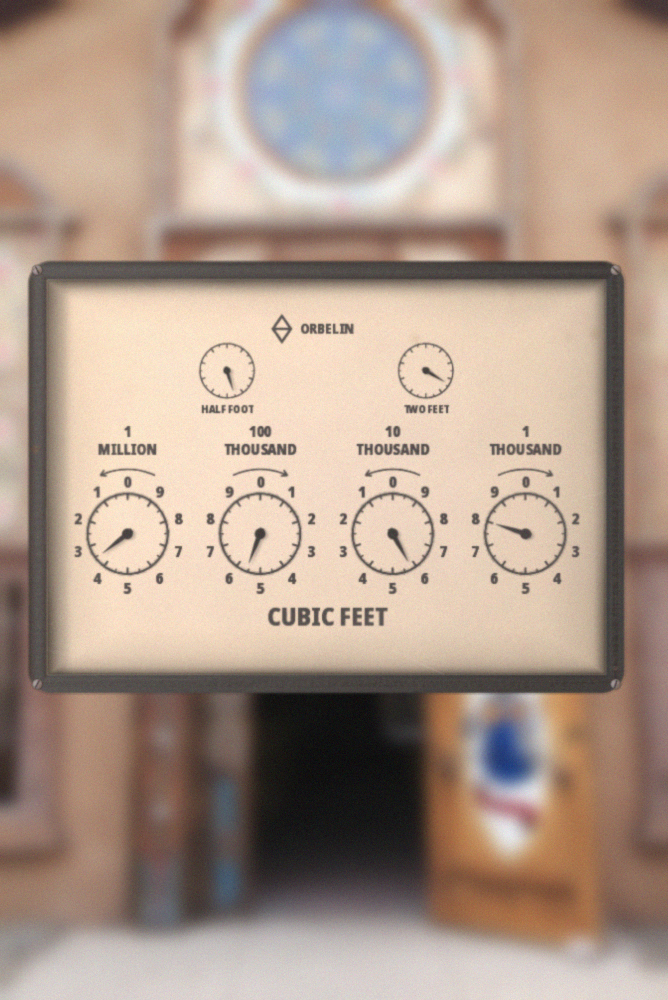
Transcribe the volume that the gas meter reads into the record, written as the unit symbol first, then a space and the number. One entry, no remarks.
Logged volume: ft³ 355800
